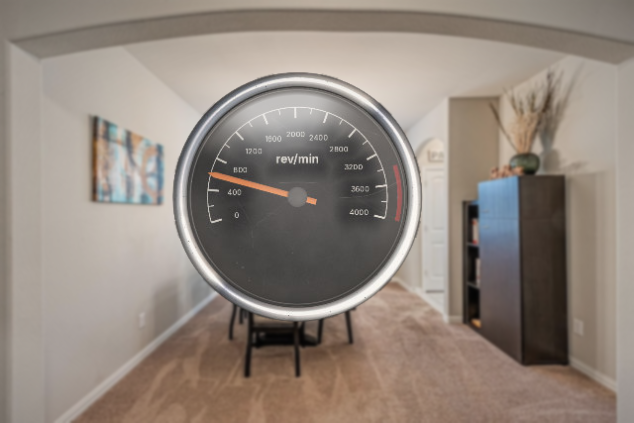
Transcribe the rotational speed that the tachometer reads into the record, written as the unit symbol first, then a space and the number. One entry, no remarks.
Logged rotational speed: rpm 600
